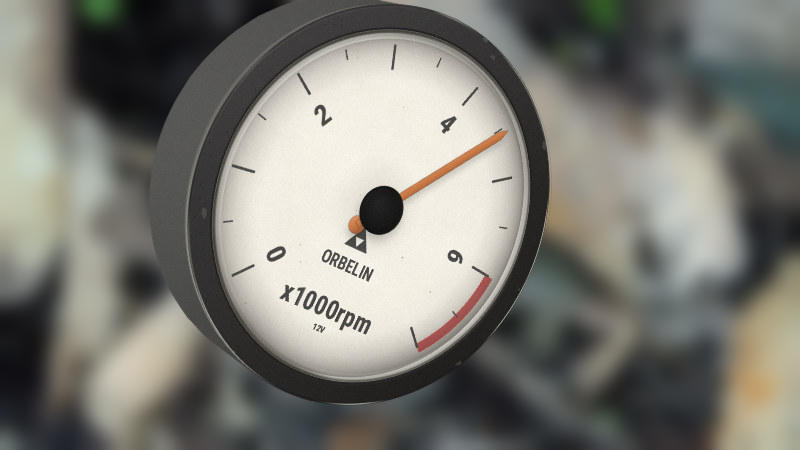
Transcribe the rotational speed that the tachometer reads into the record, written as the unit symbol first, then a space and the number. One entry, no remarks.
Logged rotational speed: rpm 4500
